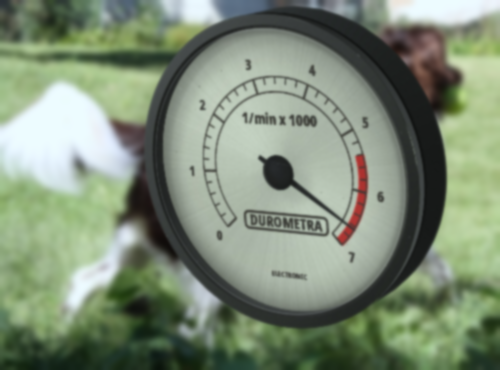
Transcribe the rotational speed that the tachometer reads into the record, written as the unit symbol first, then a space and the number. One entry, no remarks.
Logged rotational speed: rpm 6600
